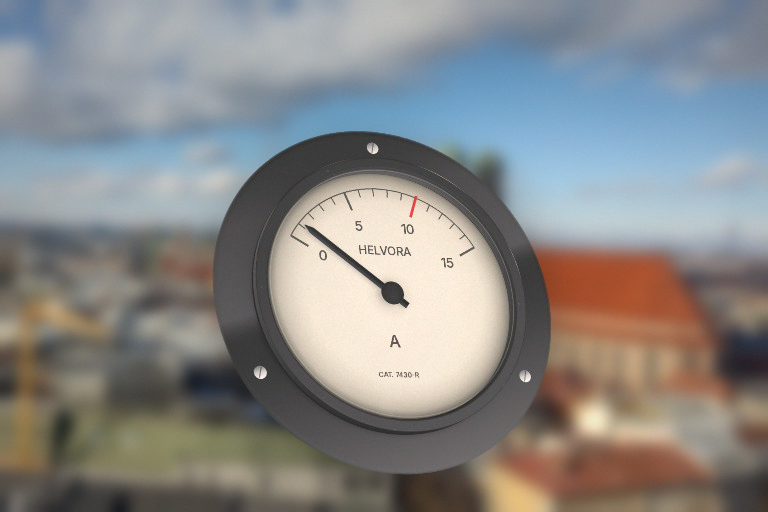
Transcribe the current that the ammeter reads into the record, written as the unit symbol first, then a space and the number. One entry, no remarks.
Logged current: A 1
